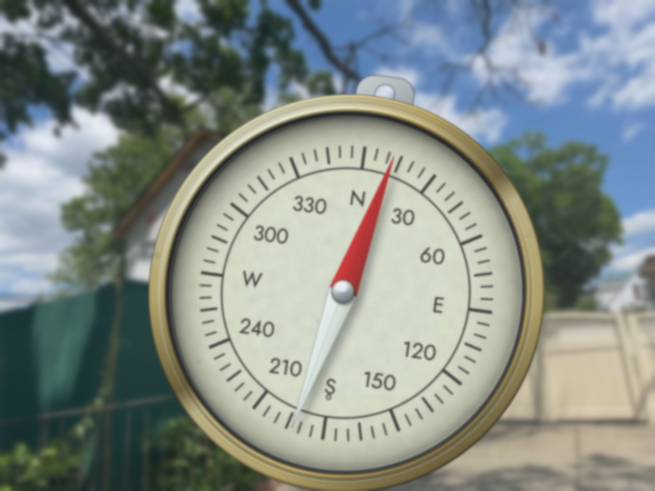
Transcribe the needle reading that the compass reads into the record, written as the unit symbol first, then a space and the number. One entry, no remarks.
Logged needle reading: ° 12.5
